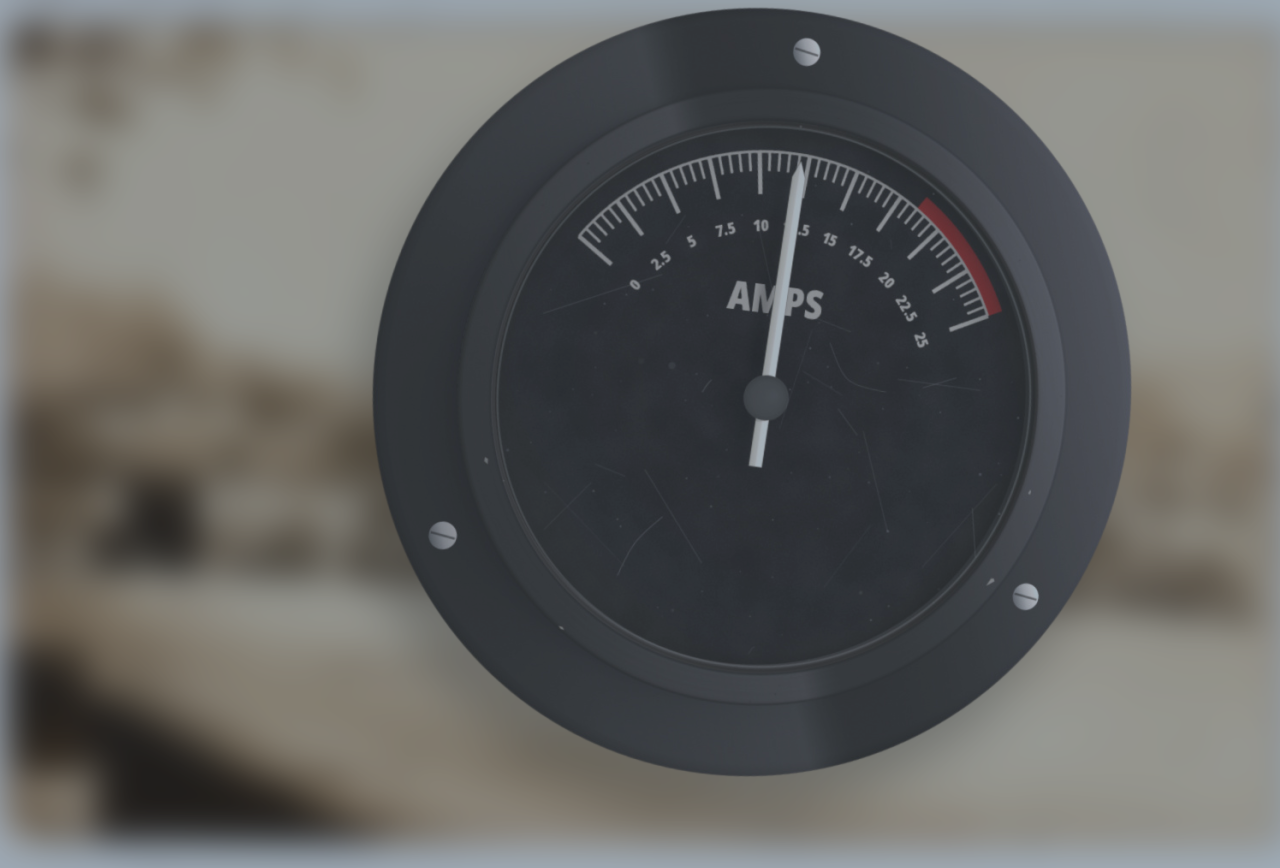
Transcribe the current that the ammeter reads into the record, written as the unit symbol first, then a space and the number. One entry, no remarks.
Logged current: A 12
